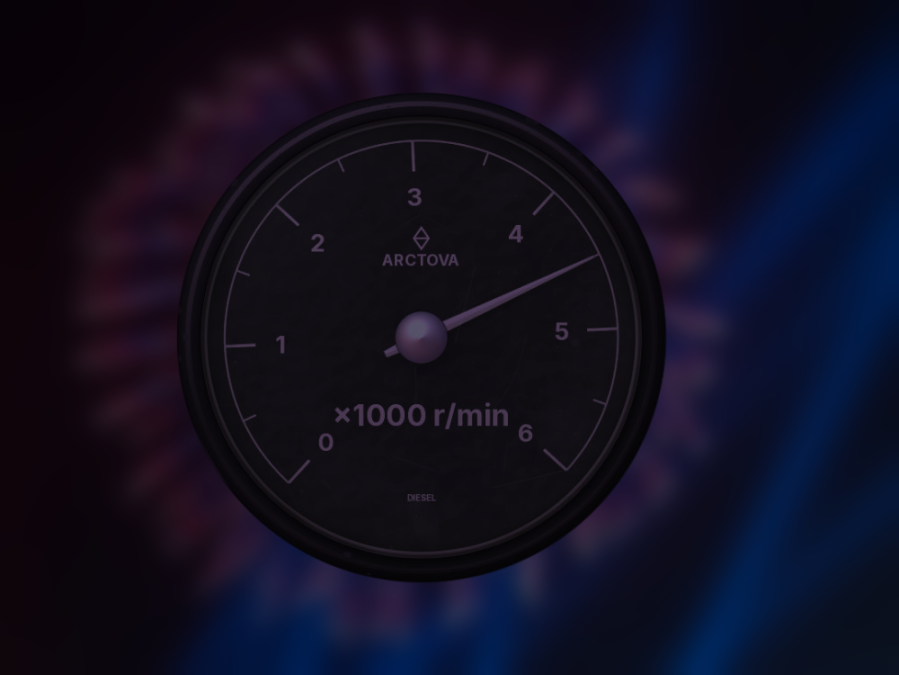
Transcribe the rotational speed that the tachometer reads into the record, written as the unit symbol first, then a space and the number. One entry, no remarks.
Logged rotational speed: rpm 4500
